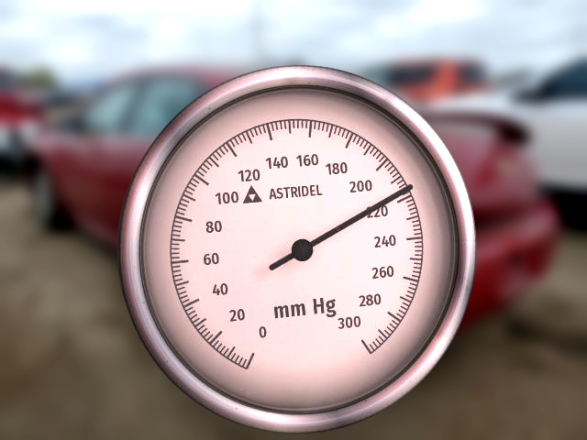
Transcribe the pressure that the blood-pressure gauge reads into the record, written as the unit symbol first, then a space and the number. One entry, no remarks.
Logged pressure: mmHg 216
